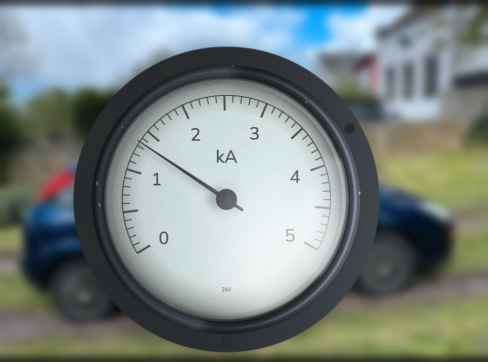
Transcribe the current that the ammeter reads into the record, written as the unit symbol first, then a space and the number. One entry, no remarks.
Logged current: kA 1.35
